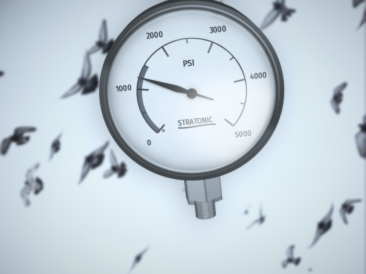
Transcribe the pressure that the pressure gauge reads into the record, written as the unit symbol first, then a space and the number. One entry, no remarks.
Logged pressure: psi 1250
